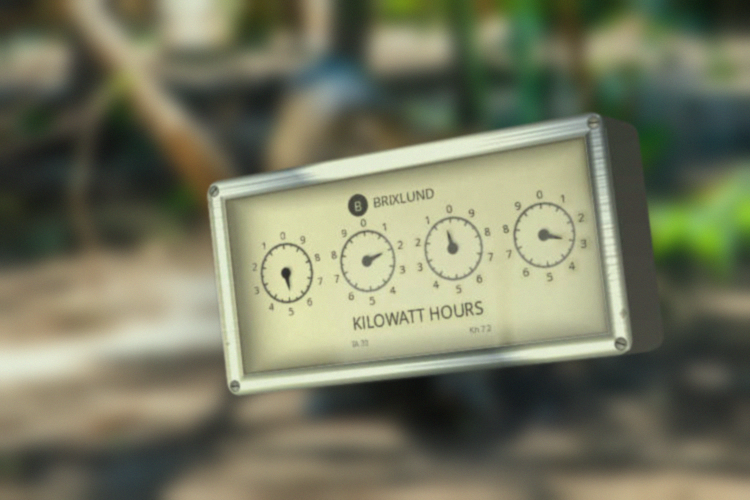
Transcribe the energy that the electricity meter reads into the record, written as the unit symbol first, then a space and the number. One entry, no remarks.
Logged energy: kWh 5203
